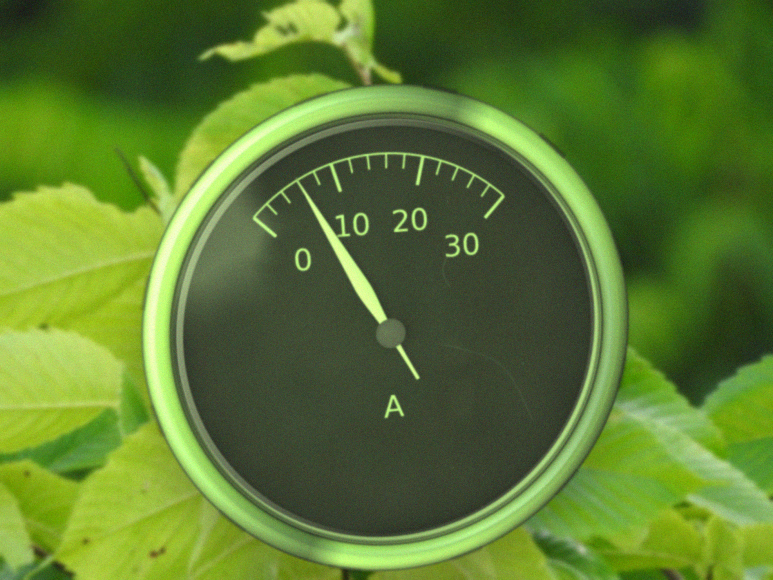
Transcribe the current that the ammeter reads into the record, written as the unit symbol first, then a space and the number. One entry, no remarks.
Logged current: A 6
